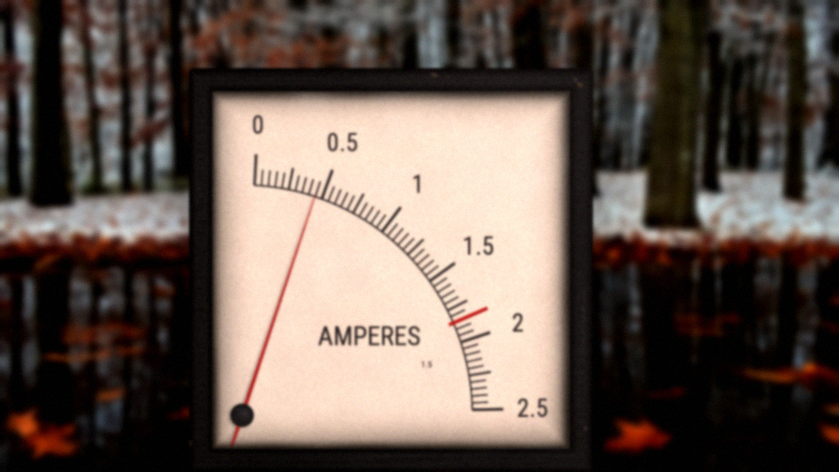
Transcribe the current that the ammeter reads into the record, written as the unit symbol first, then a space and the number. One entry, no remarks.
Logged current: A 0.45
